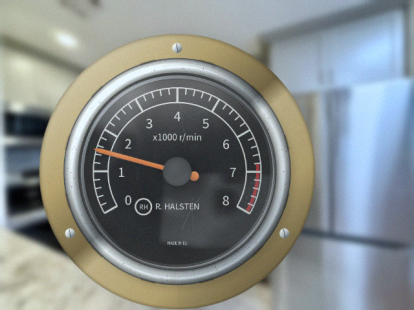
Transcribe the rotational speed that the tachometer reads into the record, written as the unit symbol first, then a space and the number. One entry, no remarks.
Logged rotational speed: rpm 1500
